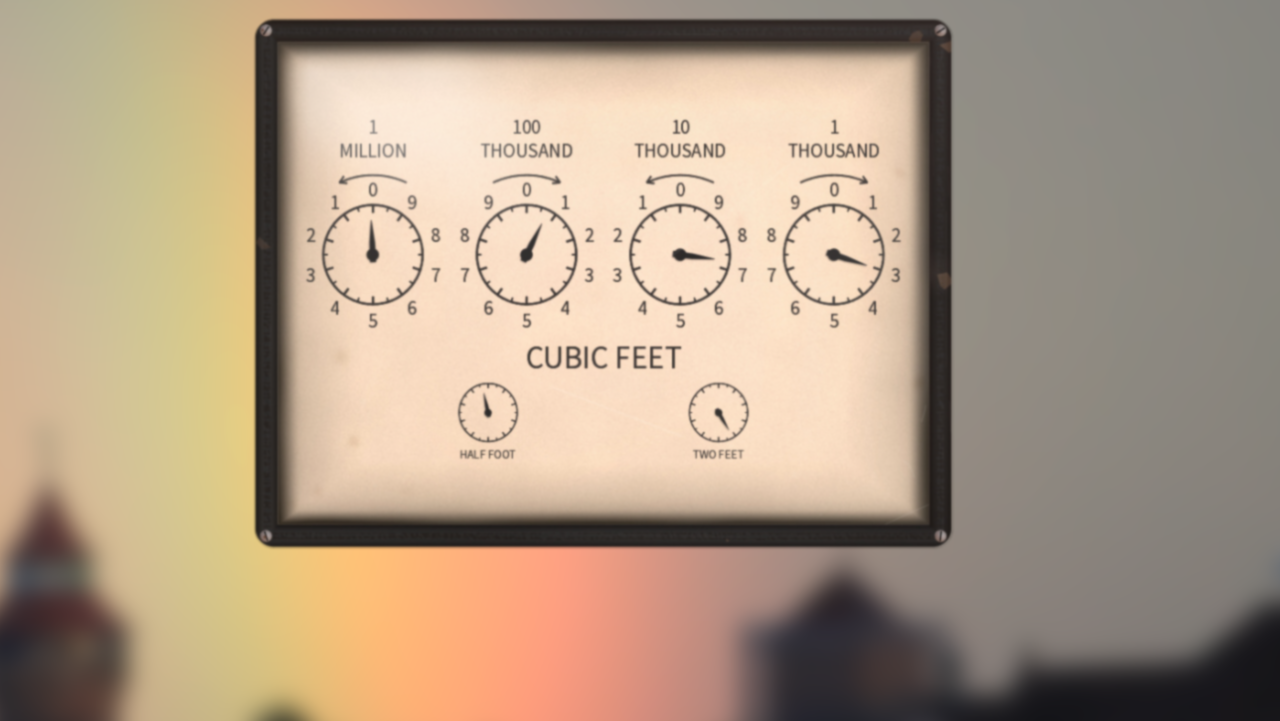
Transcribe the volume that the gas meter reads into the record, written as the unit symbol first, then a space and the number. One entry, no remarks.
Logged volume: ft³ 7300
